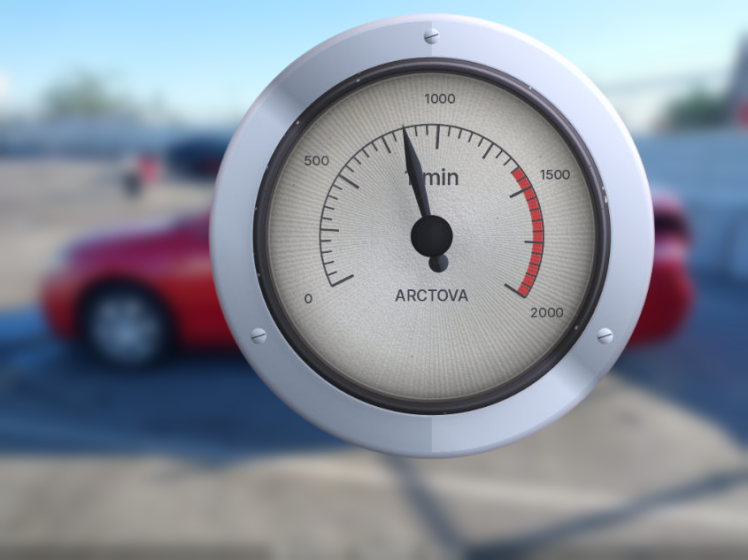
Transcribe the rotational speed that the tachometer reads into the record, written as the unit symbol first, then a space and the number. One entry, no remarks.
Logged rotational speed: rpm 850
